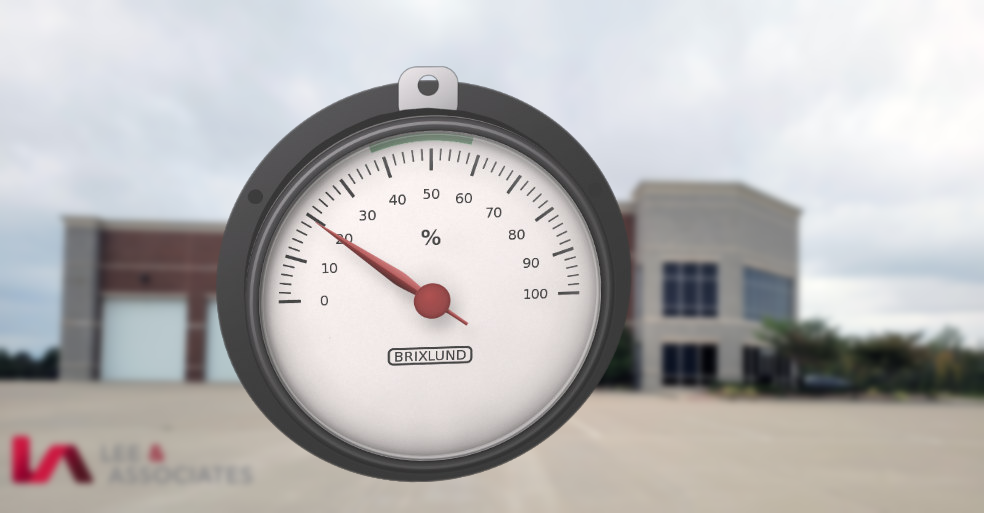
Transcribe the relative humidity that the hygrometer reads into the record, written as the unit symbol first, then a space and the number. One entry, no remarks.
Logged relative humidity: % 20
